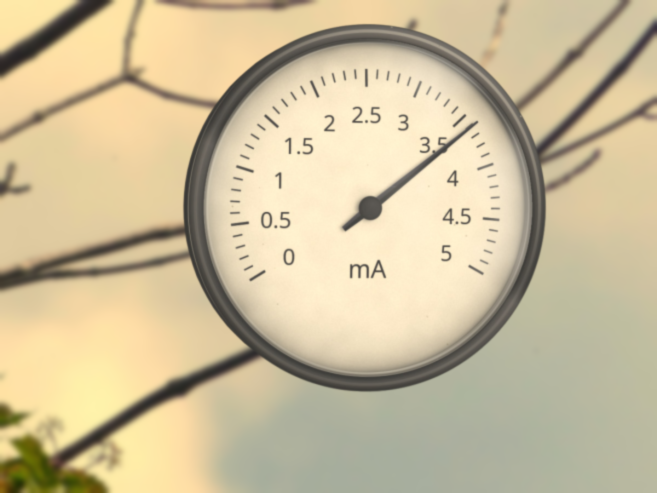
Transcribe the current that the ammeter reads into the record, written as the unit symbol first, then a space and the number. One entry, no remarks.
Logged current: mA 3.6
